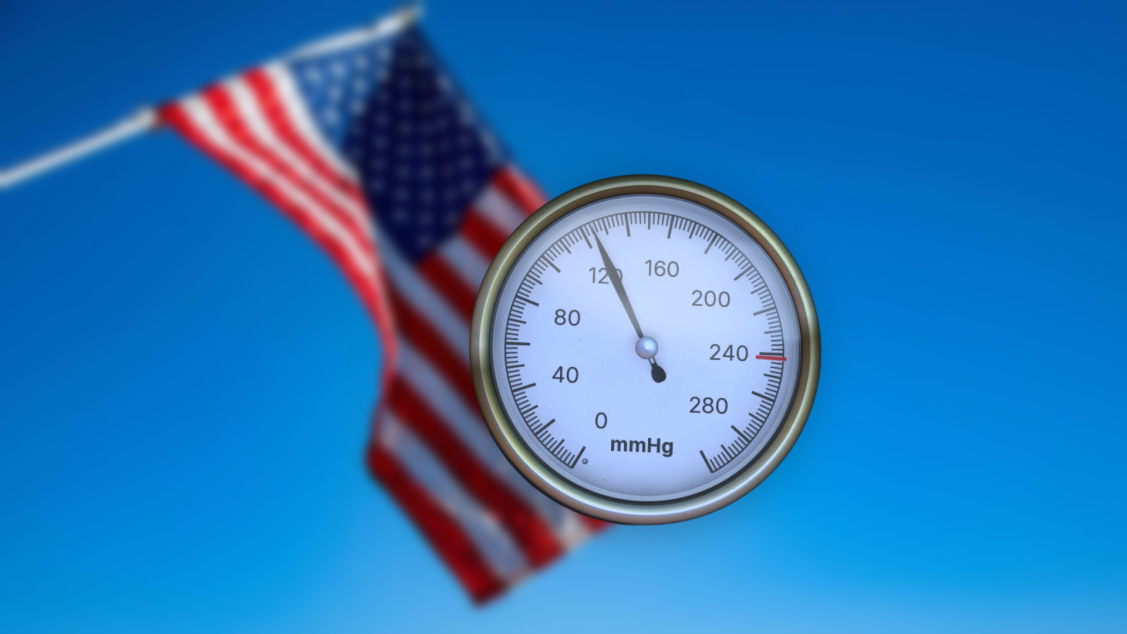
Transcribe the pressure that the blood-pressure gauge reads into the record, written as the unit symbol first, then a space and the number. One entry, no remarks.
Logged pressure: mmHg 124
